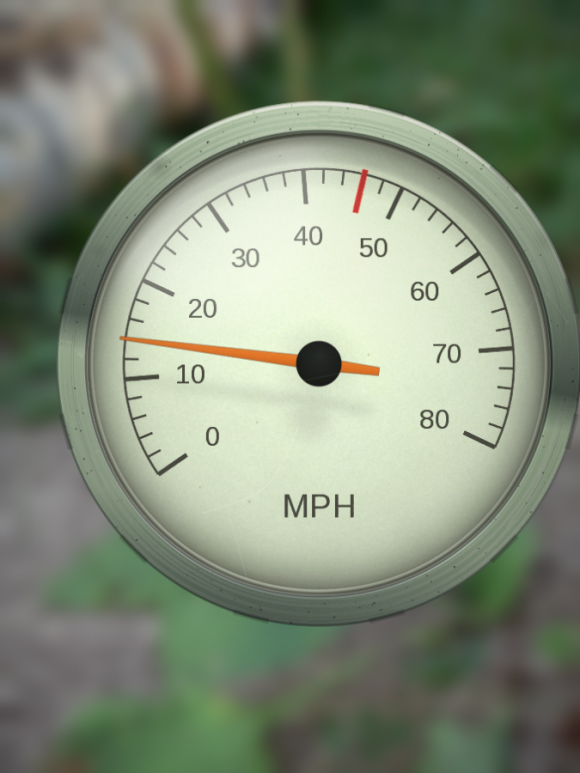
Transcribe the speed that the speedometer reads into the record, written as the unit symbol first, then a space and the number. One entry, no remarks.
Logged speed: mph 14
